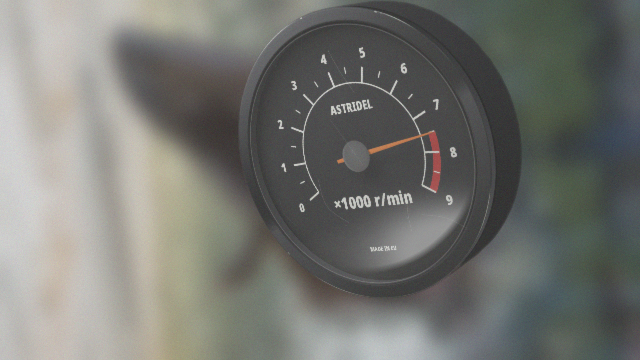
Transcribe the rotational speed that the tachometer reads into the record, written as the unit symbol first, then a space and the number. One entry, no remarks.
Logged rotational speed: rpm 7500
